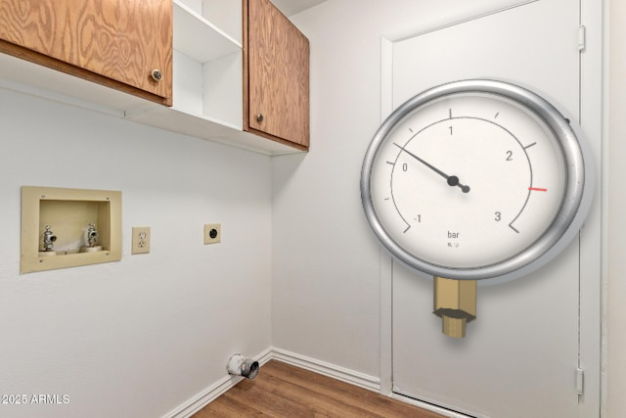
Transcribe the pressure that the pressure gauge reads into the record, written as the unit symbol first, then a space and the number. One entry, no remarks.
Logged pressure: bar 0.25
